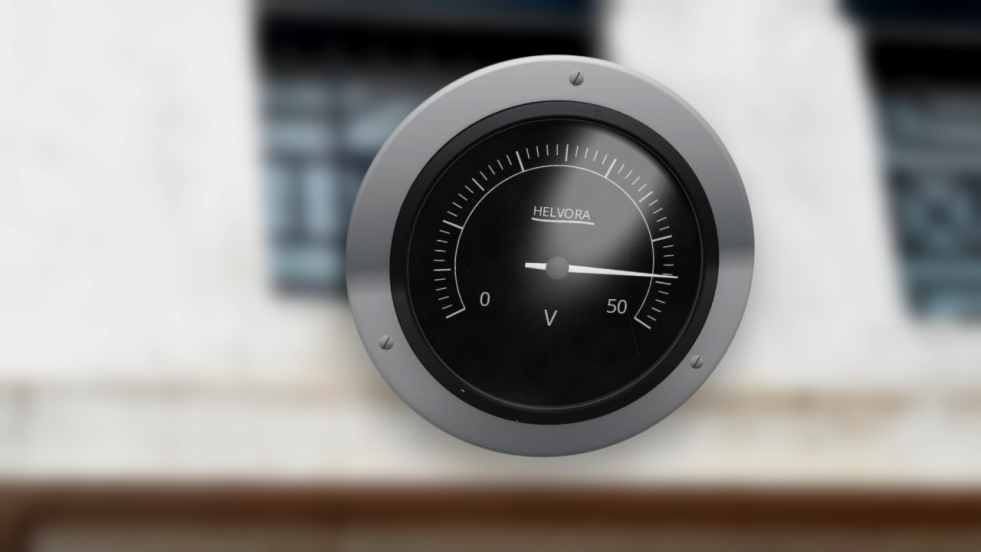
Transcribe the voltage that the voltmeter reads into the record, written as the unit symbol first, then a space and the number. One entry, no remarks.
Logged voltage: V 44
